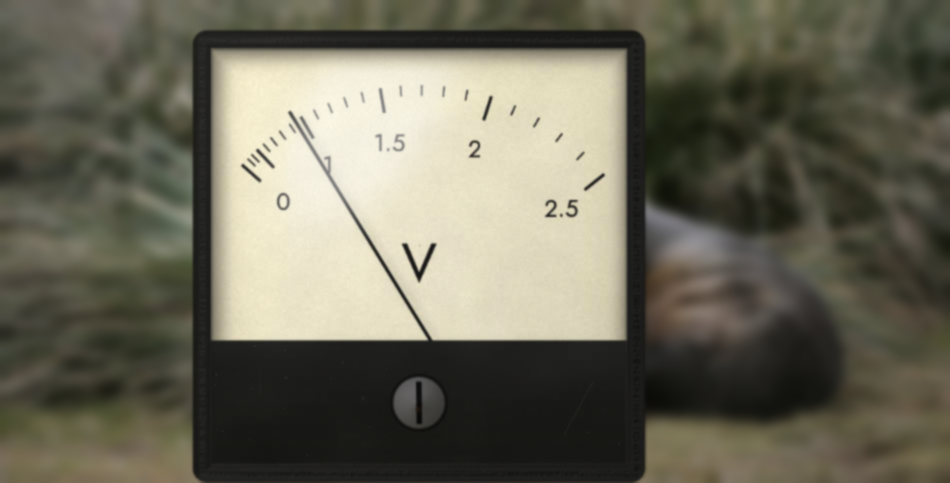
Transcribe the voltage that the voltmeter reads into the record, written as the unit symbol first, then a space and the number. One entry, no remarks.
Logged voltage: V 0.95
